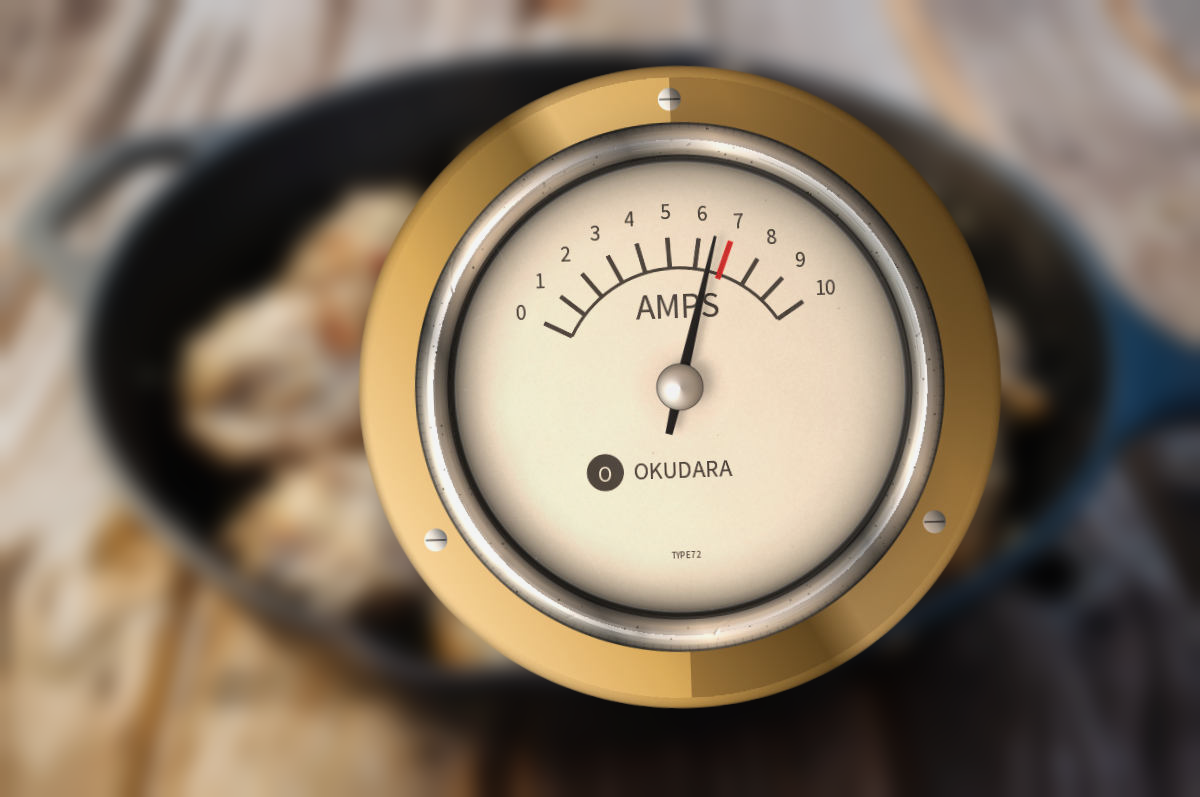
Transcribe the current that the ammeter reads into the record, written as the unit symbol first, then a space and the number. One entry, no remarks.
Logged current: A 6.5
